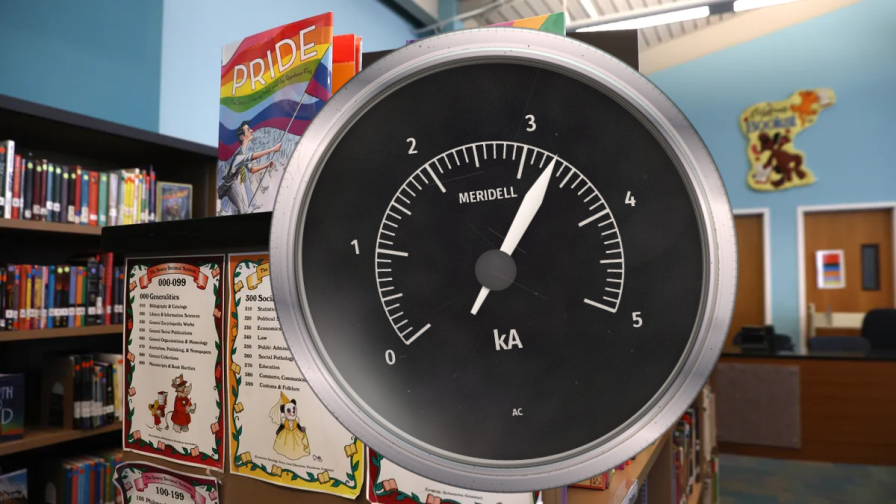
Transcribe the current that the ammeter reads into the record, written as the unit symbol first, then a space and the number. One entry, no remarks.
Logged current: kA 3.3
